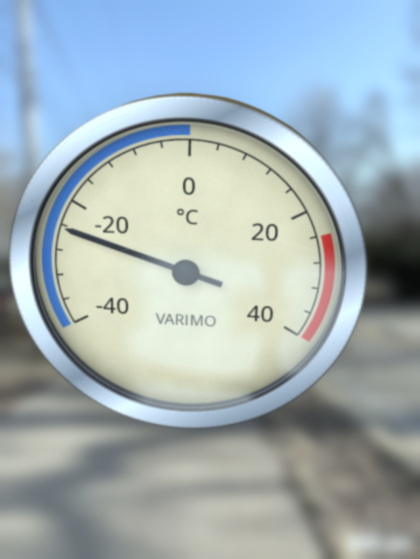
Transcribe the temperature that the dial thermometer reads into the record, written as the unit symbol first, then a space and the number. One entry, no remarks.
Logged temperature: °C -24
